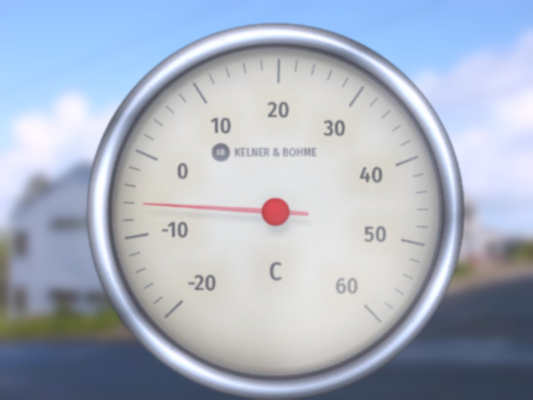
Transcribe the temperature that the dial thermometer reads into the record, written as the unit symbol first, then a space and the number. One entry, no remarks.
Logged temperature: °C -6
